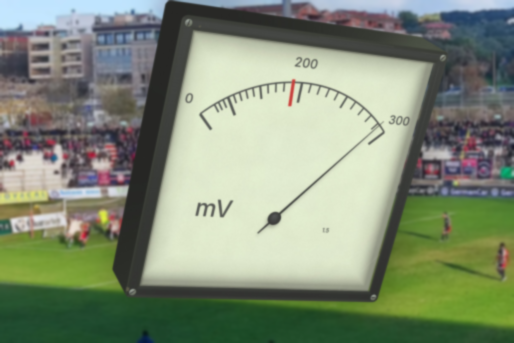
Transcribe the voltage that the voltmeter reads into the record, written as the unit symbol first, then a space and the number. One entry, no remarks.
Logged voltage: mV 290
